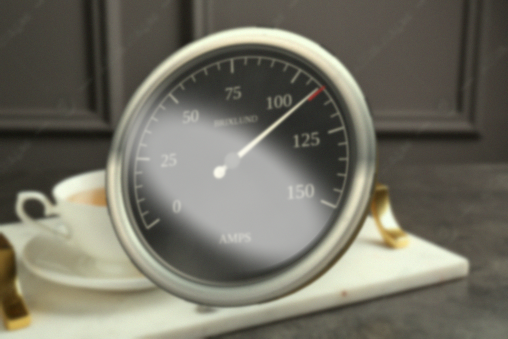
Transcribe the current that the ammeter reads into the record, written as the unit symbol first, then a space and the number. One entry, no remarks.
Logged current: A 110
